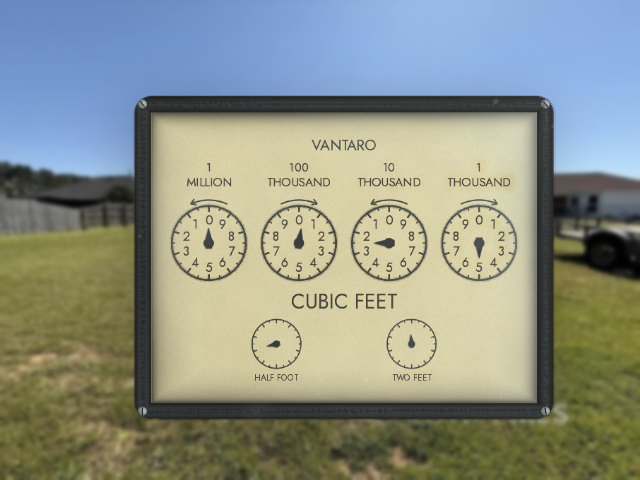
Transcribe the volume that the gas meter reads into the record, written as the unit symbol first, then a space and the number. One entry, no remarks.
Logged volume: ft³ 2500
